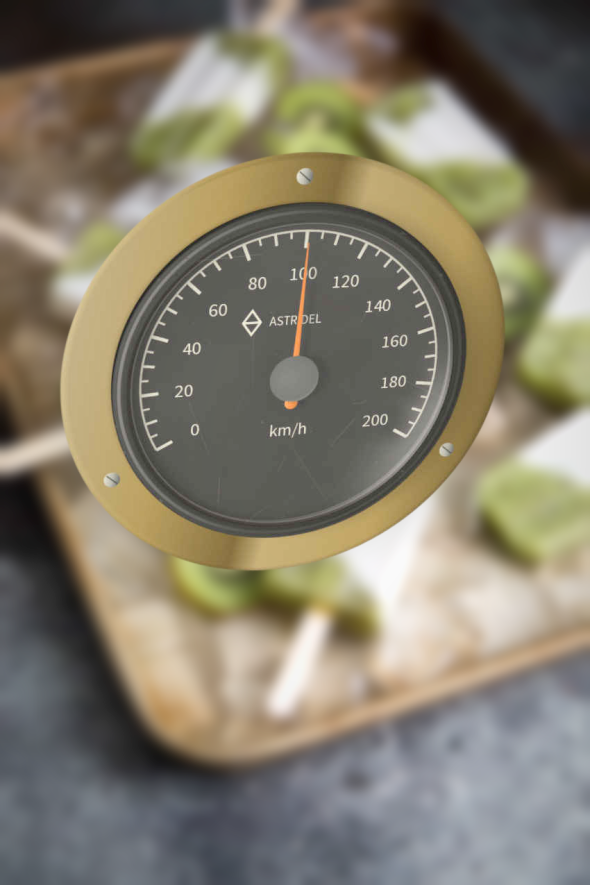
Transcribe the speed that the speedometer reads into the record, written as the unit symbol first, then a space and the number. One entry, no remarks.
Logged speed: km/h 100
